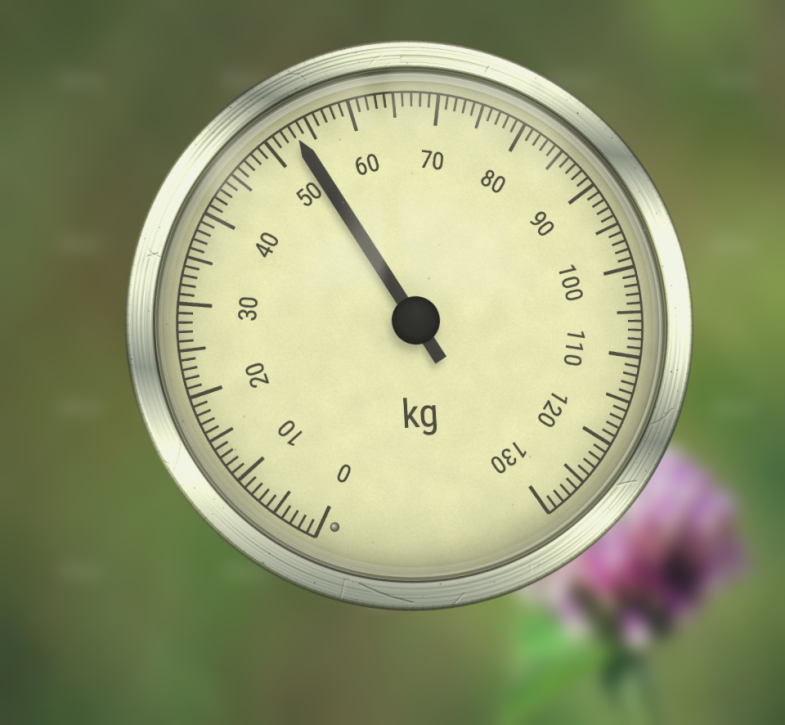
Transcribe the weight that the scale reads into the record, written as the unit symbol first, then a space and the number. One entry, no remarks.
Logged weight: kg 53
